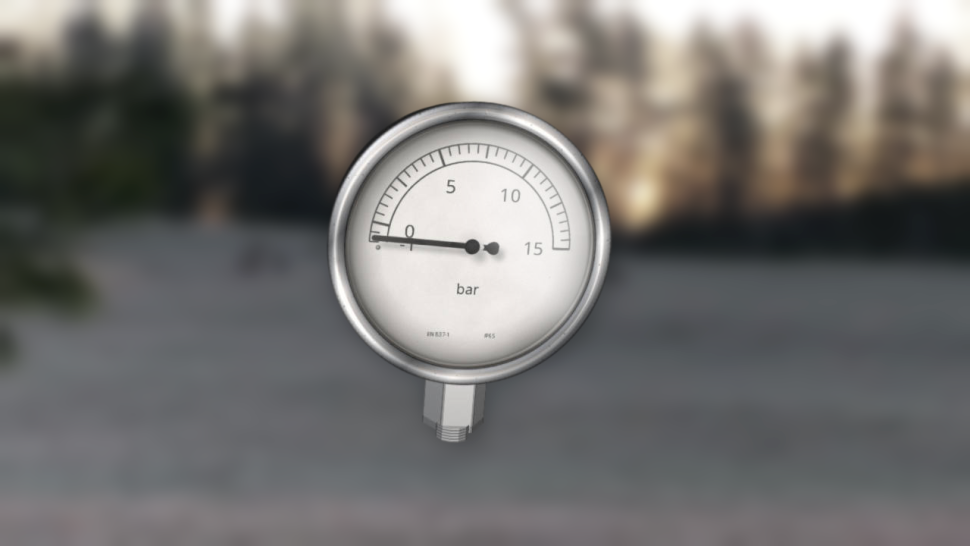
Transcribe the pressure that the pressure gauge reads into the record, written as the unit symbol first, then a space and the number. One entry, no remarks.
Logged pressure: bar -0.75
